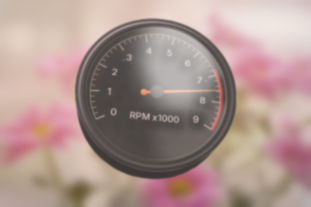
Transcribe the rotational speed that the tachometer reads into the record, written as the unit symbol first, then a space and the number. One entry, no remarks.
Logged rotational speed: rpm 7600
